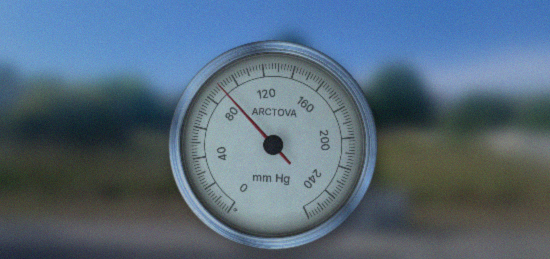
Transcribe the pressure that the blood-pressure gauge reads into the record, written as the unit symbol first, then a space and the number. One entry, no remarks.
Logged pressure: mmHg 90
